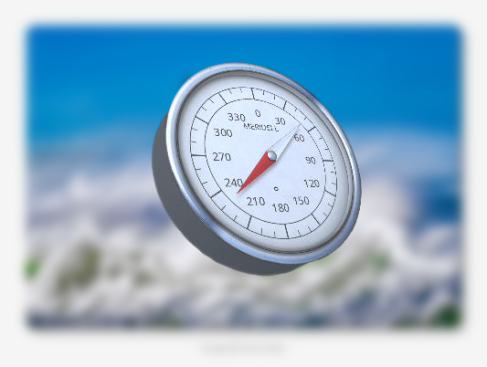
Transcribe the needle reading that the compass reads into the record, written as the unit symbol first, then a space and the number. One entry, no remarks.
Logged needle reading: ° 230
